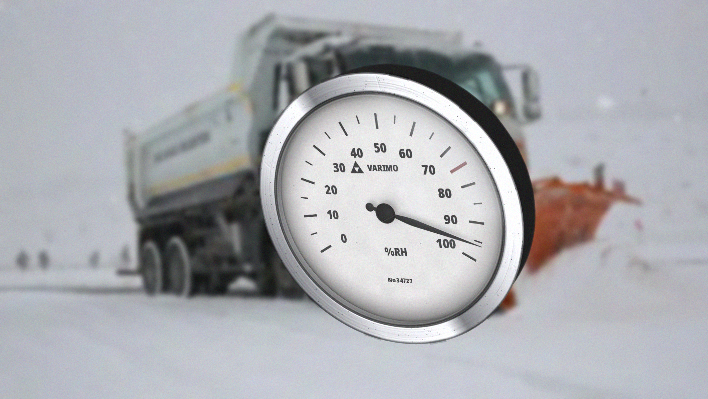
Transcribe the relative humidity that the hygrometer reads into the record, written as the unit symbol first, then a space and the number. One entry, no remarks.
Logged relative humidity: % 95
